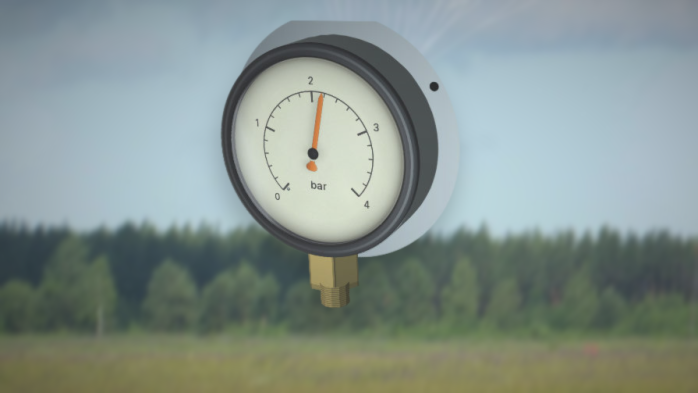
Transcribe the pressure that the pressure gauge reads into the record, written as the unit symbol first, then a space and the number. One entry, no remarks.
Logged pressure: bar 2.2
